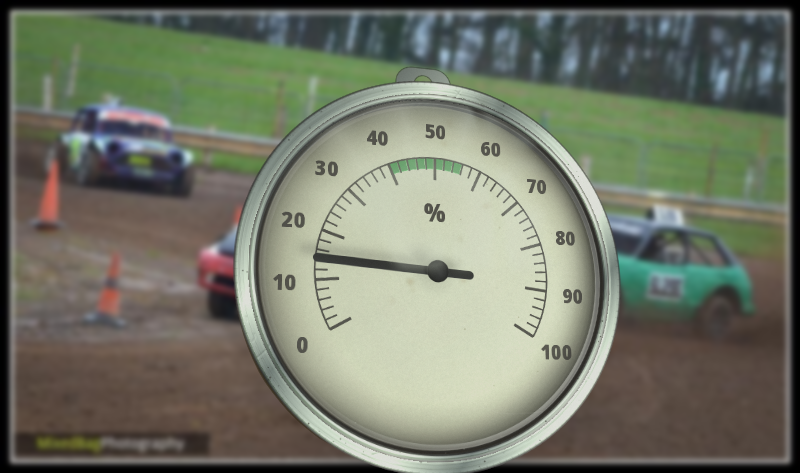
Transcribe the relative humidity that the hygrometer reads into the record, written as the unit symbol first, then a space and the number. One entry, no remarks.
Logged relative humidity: % 14
